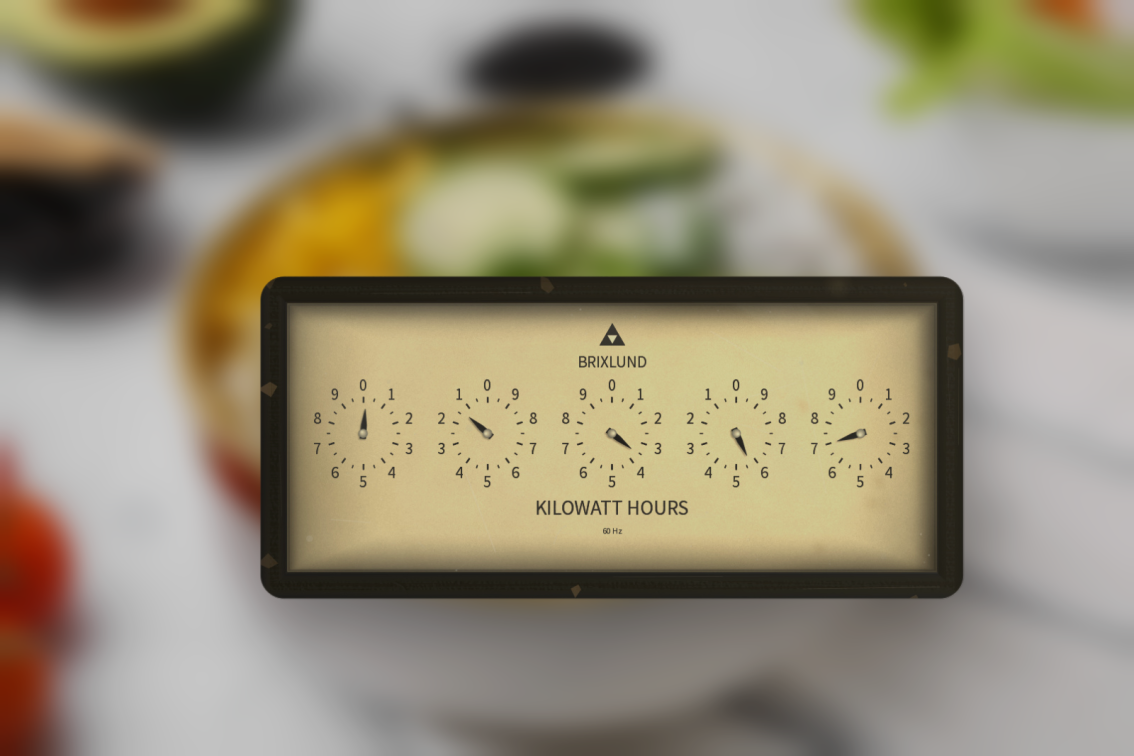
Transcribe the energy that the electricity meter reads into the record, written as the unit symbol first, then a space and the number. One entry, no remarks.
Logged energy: kWh 1357
